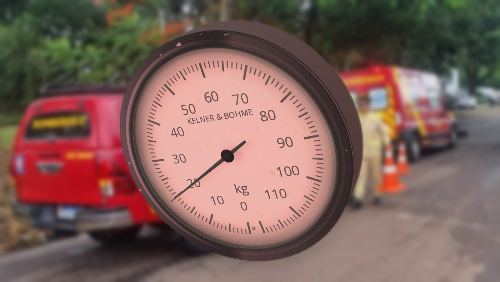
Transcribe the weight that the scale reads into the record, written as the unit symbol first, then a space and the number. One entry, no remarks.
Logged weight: kg 20
